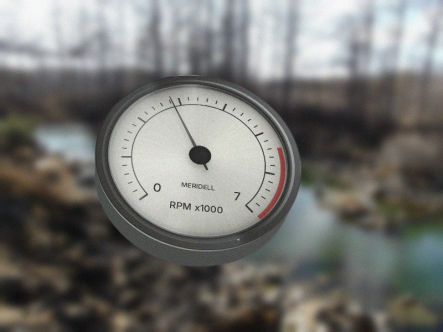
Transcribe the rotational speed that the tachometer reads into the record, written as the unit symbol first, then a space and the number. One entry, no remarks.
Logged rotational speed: rpm 2800
